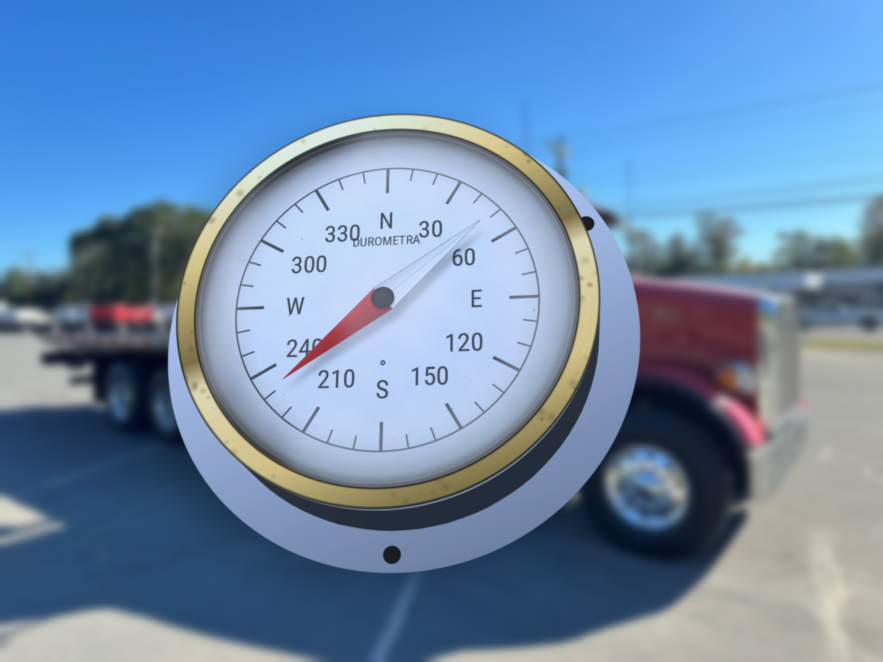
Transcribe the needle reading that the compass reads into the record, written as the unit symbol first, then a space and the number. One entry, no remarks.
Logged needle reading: ° 230
